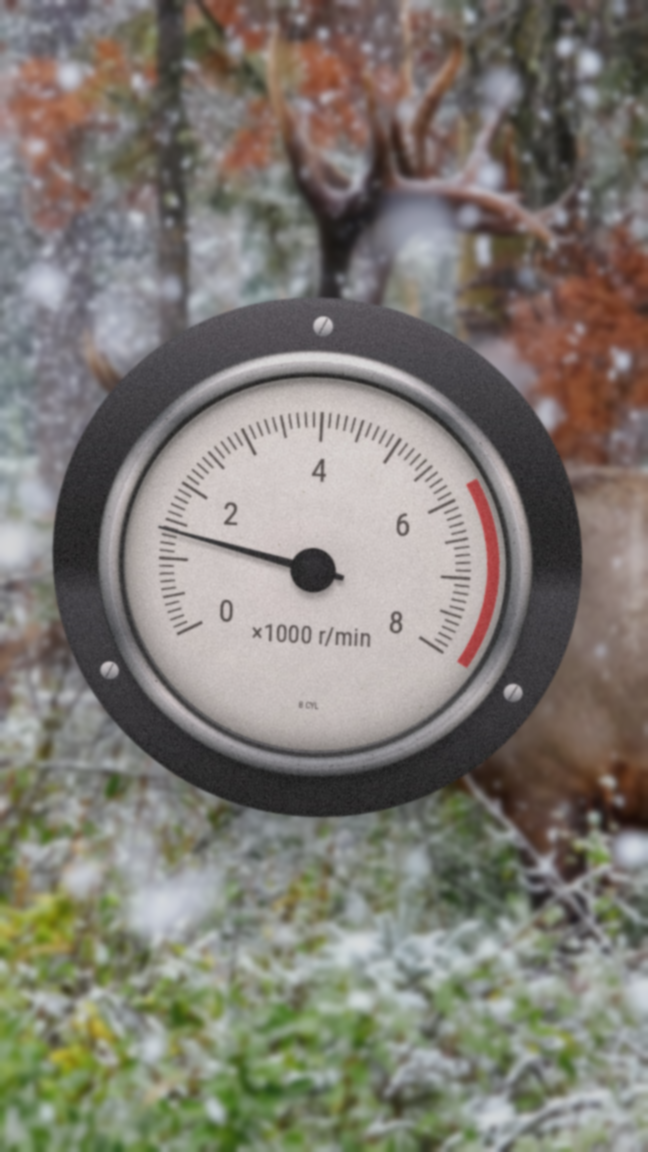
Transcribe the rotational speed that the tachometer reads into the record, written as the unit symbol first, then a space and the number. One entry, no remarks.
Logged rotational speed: rpm 1400
